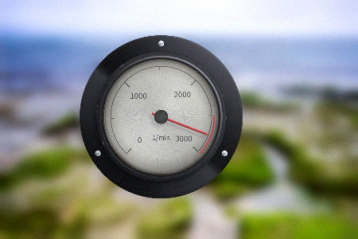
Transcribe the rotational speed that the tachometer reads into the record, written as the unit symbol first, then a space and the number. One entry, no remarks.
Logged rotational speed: rpm 2750
